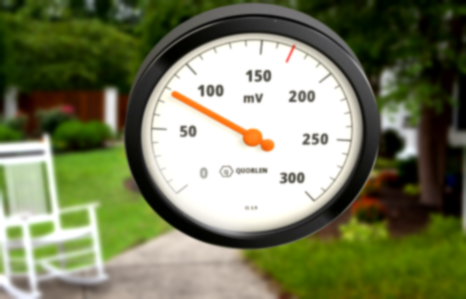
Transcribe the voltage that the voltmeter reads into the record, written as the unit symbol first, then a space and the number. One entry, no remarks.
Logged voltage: mV 80
